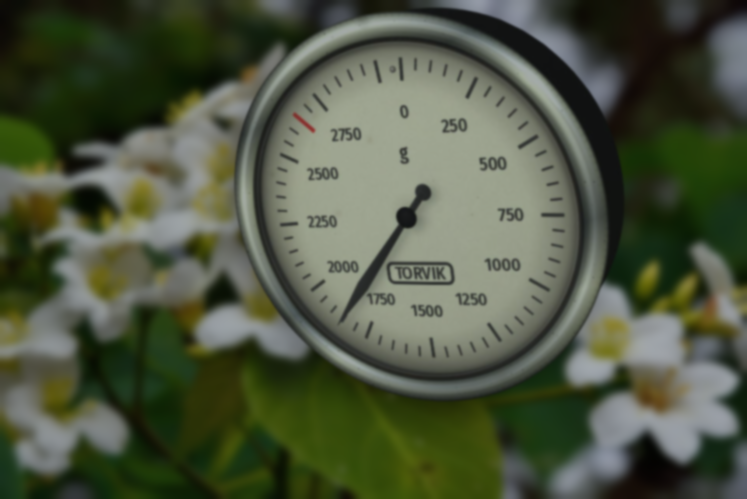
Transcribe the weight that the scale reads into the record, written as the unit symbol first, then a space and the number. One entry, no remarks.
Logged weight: g 1850
